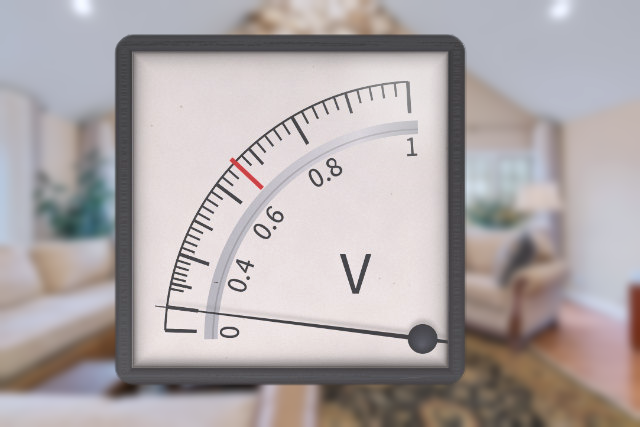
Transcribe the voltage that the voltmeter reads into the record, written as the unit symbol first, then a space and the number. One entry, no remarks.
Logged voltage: V 0.2
